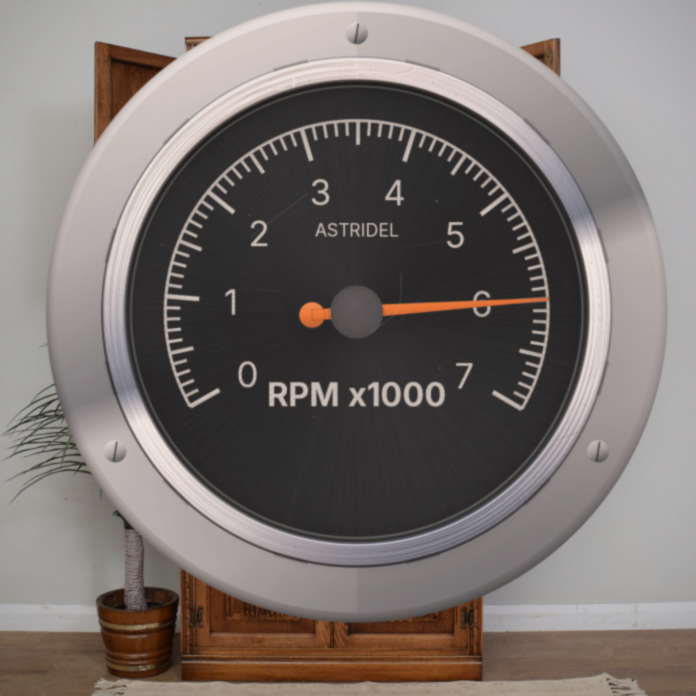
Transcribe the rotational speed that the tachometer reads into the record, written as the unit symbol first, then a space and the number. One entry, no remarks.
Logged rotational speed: rpm 6000
